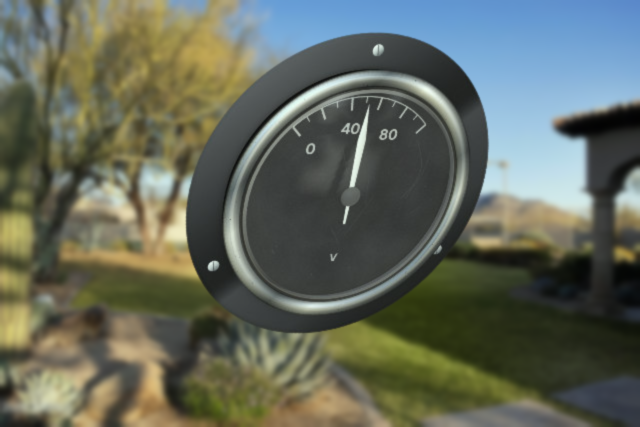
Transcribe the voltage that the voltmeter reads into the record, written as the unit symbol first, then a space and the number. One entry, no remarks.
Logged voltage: V 50
